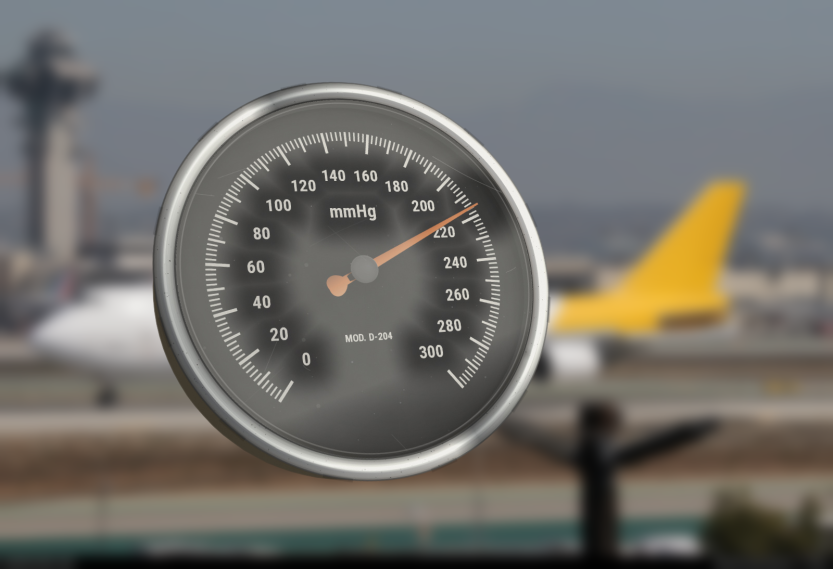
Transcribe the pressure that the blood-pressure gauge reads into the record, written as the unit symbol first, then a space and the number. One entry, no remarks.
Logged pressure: mmHg 216
